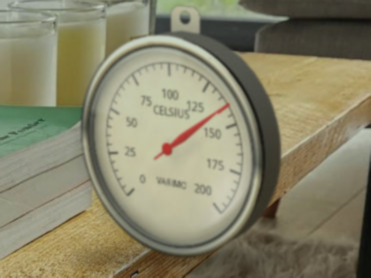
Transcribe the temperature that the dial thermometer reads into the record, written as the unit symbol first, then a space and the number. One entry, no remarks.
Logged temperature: °C 140
